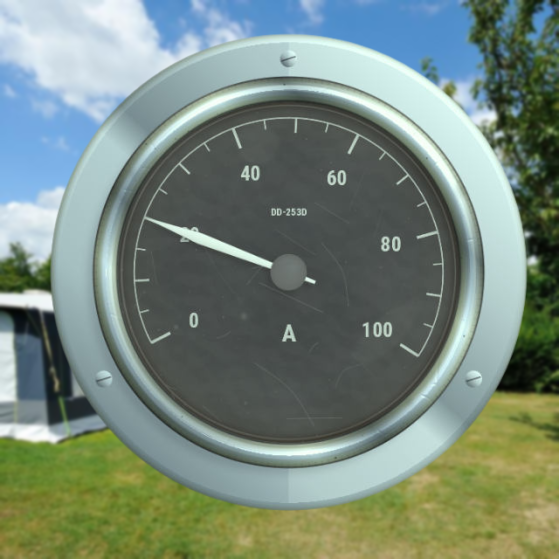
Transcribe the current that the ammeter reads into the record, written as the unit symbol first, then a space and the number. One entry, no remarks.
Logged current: A 20
